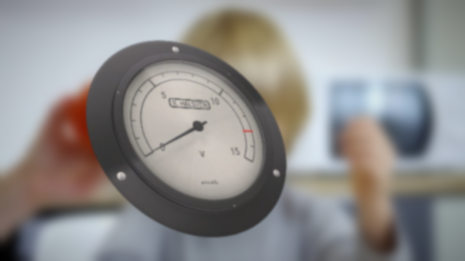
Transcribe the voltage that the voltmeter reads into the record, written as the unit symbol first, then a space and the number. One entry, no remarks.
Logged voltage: V 0
